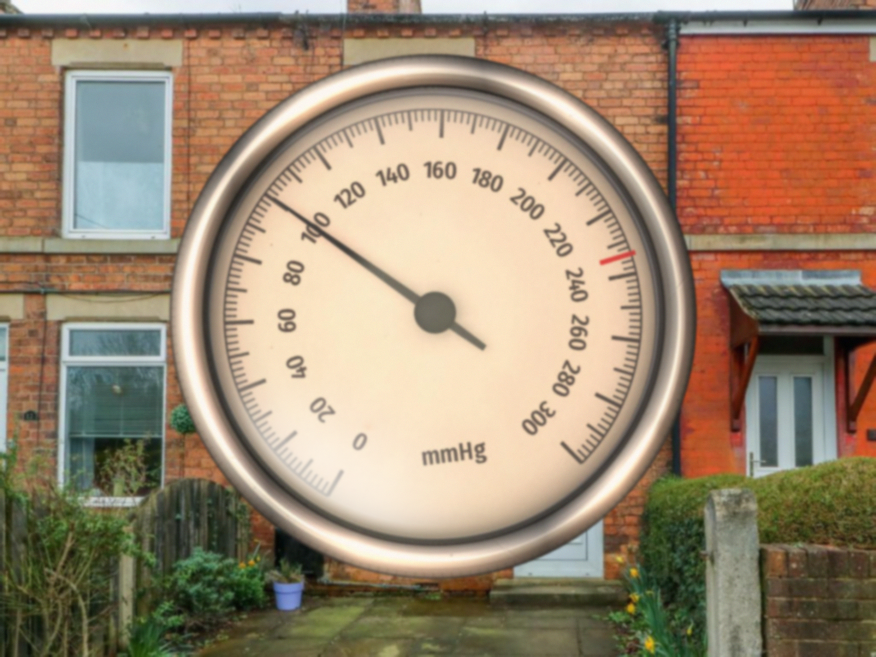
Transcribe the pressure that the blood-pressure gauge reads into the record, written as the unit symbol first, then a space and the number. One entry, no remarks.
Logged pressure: mmHg 100
